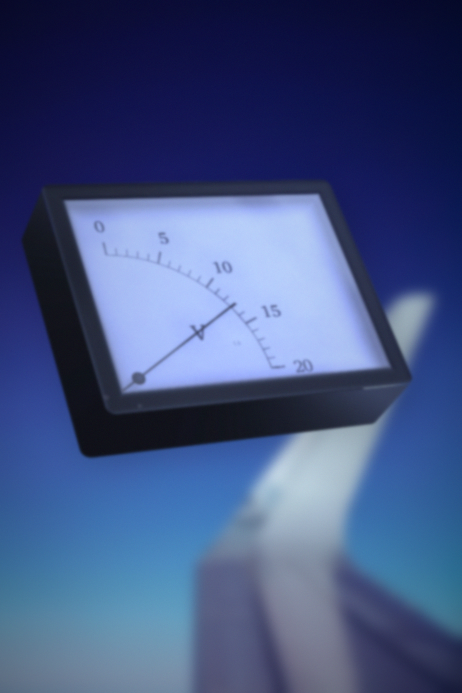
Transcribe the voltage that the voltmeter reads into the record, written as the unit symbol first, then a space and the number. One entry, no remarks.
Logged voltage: V 13
